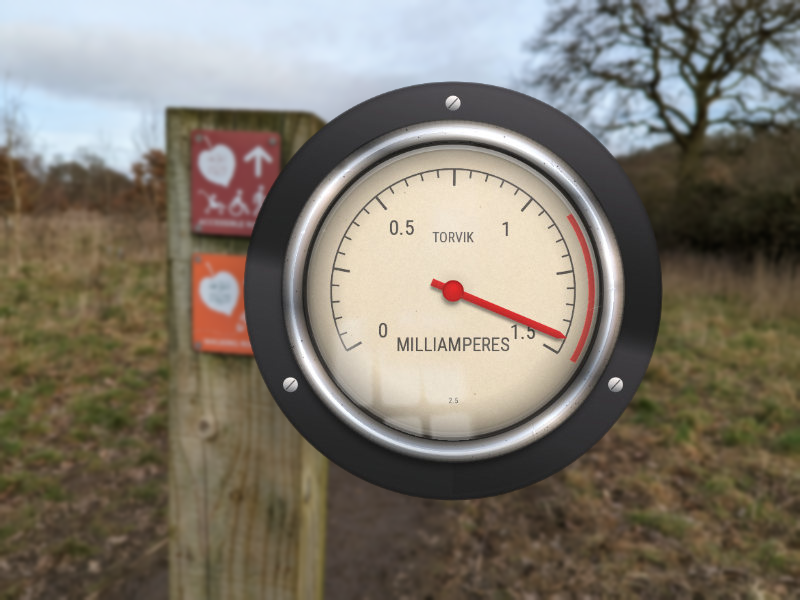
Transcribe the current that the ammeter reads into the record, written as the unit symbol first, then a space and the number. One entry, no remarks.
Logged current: mA 1.45
